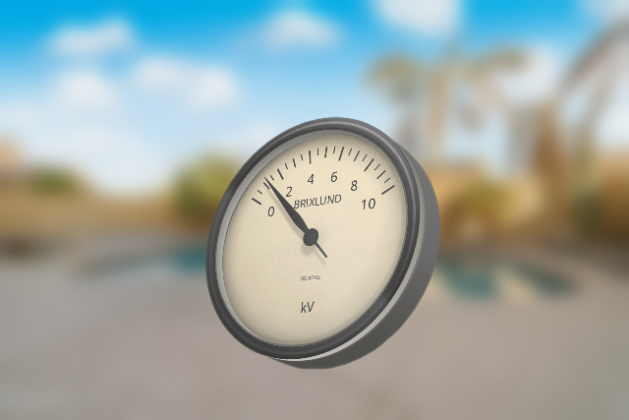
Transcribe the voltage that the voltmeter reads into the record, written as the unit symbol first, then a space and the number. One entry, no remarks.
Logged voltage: kV 1.25
